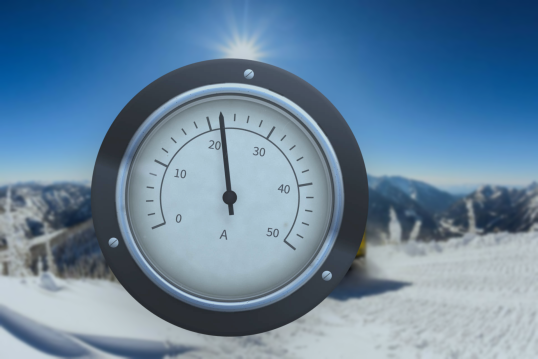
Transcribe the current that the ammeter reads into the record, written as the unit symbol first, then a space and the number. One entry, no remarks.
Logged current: A 22
